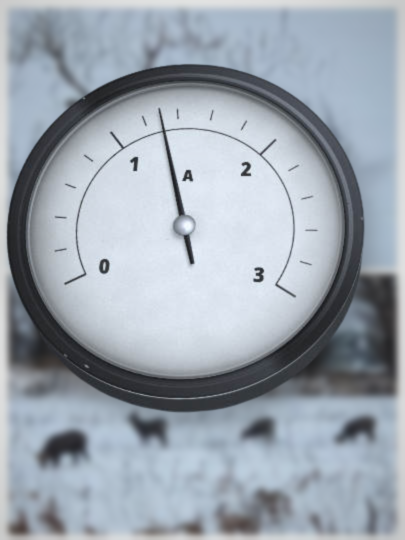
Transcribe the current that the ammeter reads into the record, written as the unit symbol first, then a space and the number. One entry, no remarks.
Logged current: A 1.3
